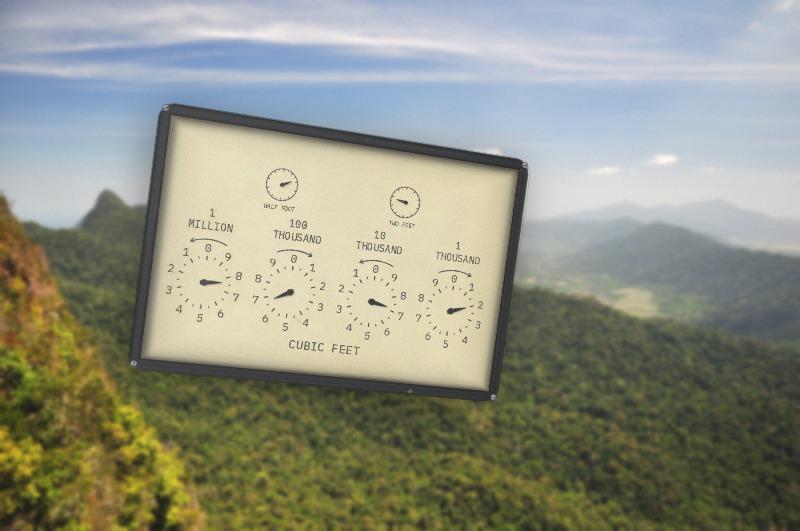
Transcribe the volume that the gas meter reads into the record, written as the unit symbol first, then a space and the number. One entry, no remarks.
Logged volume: ft³ 767200
